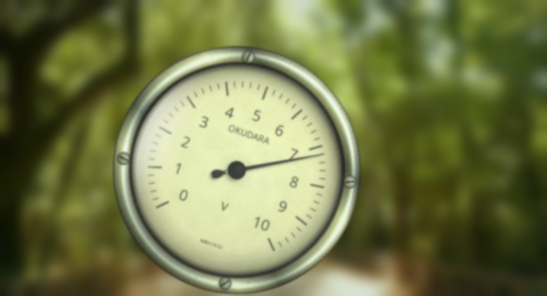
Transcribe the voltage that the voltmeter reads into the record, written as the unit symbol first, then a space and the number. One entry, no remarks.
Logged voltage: V 7.2
